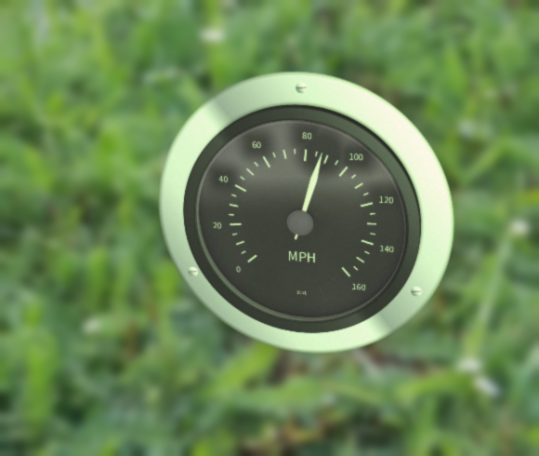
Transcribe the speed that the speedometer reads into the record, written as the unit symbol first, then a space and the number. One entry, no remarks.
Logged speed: mph 87.5
